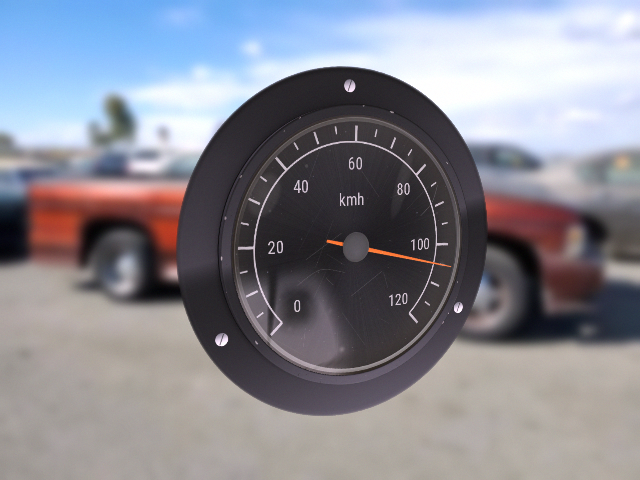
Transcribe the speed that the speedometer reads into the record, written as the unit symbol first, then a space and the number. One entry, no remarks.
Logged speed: km/h 105
